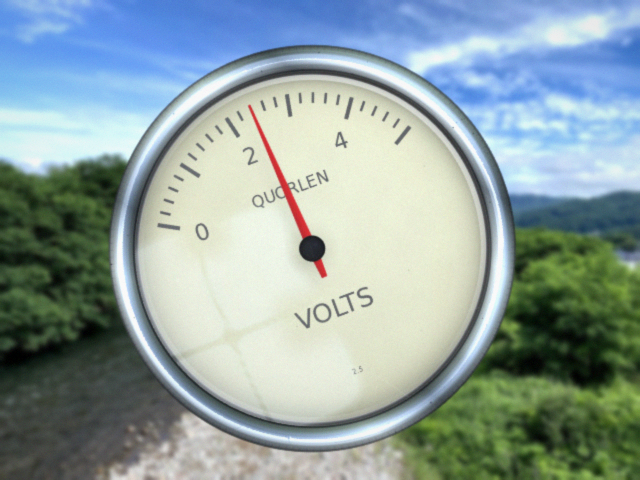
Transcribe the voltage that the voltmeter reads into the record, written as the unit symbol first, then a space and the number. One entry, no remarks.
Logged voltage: V 2.4
